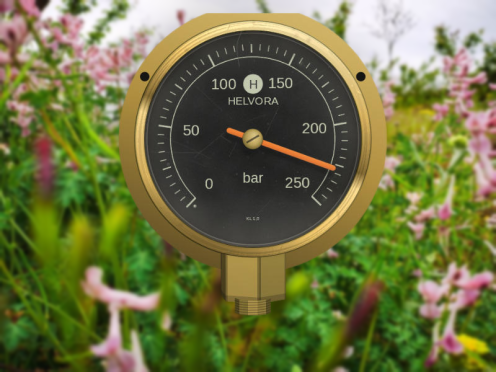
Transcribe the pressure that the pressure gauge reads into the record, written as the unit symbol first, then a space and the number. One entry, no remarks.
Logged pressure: bar 227.5
